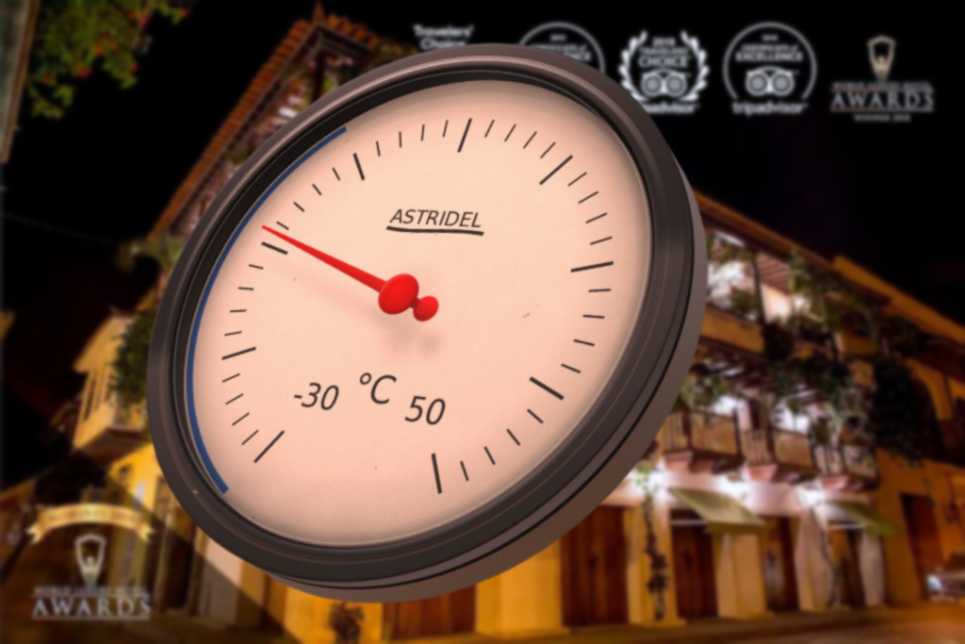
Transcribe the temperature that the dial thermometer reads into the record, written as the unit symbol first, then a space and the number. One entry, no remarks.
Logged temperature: °C -9
